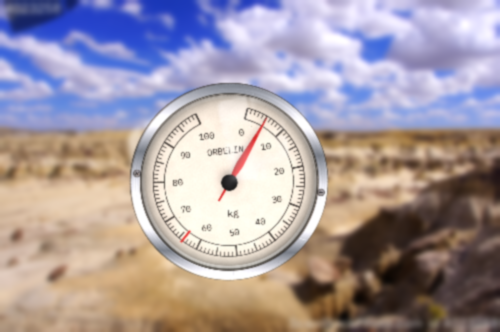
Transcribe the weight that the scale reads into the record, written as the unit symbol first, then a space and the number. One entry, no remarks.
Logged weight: kg 5
